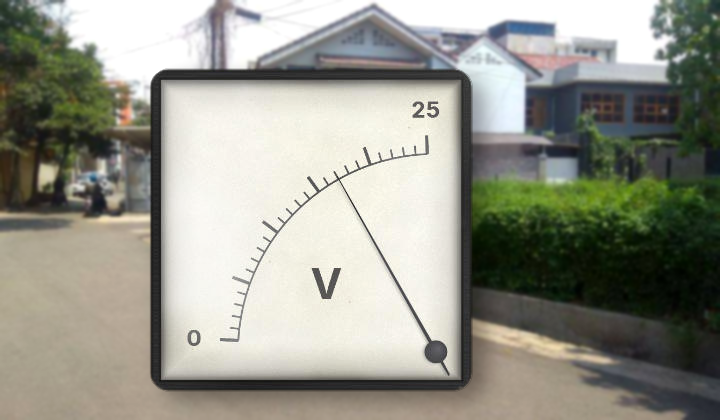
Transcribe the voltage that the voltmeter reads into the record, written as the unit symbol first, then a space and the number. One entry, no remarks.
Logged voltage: V 17
